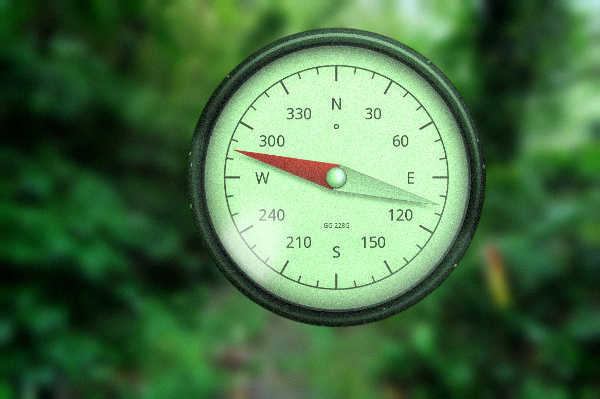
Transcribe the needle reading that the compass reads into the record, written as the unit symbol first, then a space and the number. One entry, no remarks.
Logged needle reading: ° 285
